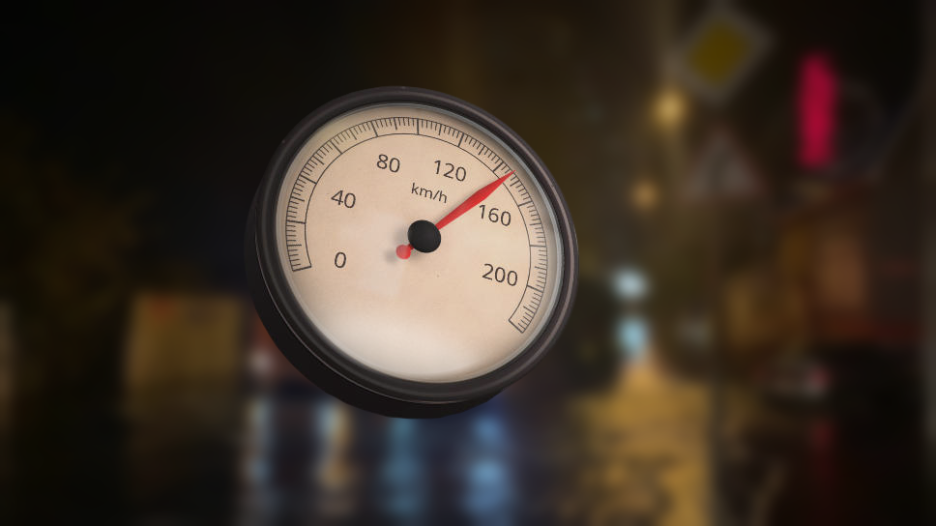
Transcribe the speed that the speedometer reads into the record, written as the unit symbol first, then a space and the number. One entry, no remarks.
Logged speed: km/h 146
